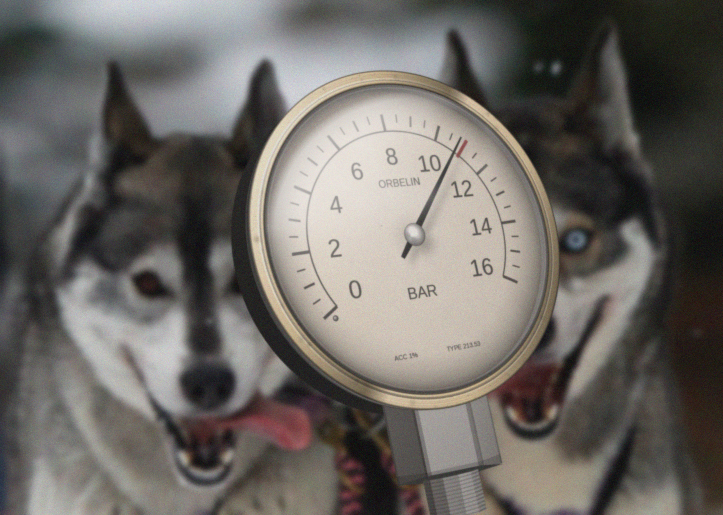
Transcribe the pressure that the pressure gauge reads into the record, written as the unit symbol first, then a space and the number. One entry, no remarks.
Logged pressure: bar 10.75
